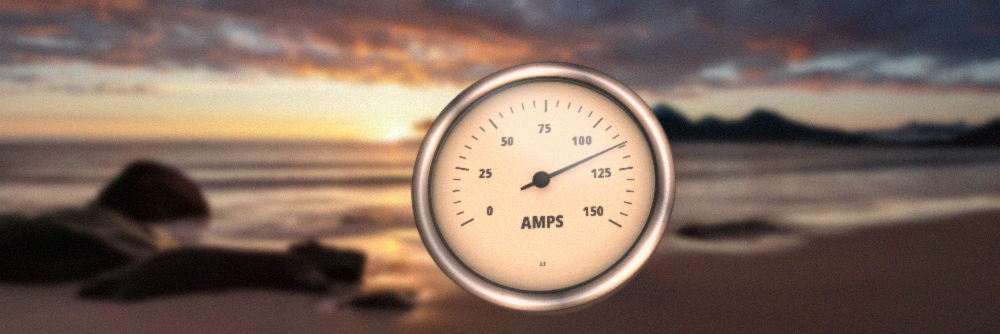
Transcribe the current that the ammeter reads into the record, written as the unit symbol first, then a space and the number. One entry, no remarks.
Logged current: A 115
